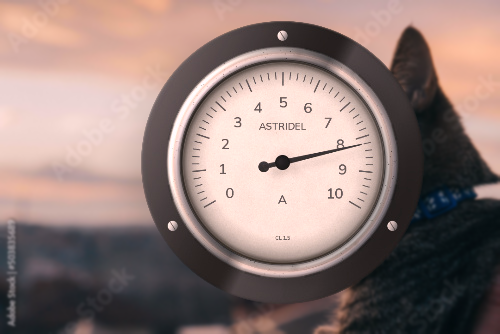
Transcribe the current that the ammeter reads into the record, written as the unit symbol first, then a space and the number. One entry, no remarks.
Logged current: A 8.2
